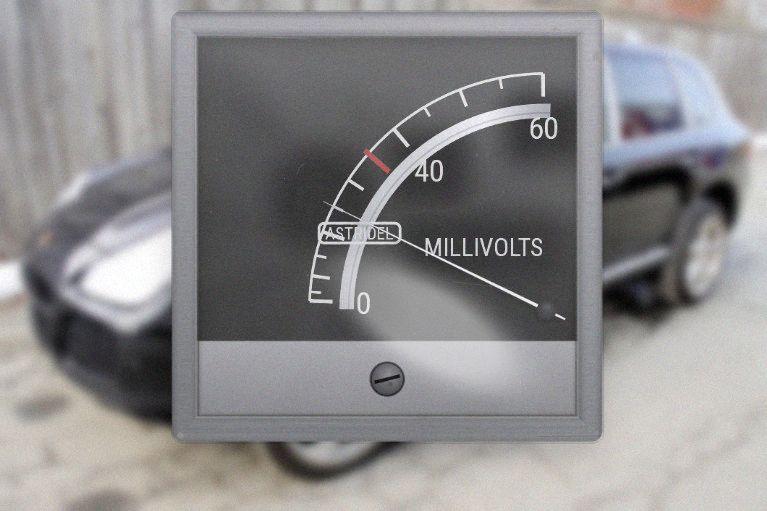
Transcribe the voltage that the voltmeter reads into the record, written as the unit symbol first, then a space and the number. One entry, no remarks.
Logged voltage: mV 25
